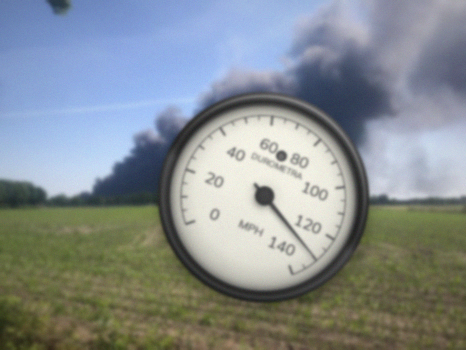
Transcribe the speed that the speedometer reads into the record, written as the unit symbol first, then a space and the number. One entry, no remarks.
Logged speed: mph 130
